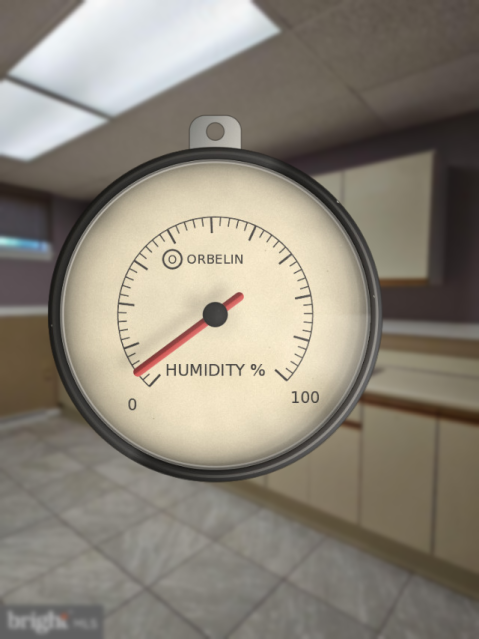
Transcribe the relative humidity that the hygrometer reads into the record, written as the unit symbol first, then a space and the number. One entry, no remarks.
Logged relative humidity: % 4
